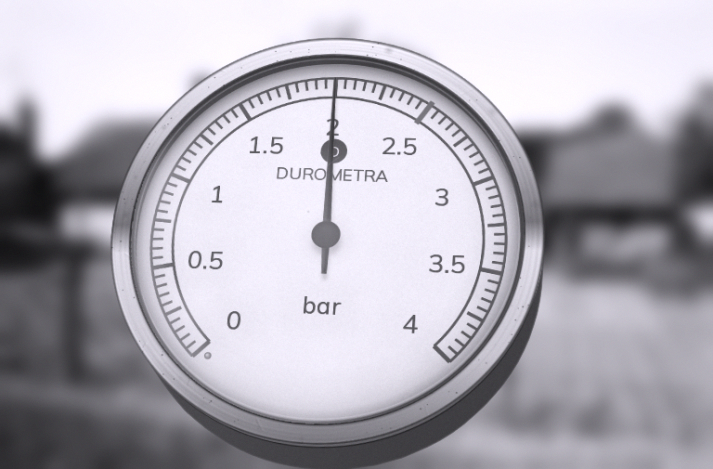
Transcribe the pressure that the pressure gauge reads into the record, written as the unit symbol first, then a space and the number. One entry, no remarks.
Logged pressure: bar 2
